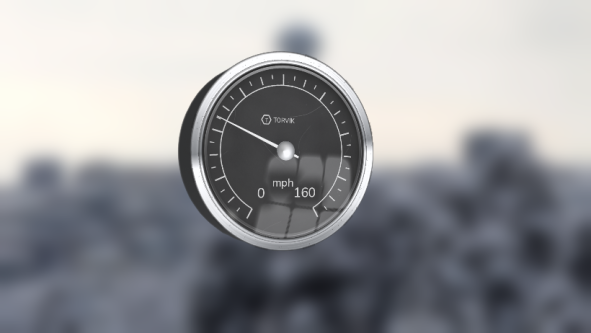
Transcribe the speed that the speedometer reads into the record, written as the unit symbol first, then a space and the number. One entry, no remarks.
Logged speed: mph 45
